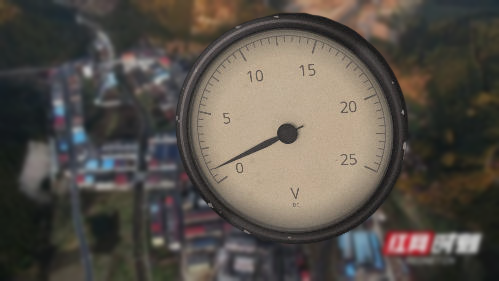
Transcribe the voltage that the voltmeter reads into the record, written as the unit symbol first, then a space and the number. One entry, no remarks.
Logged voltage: V 1
